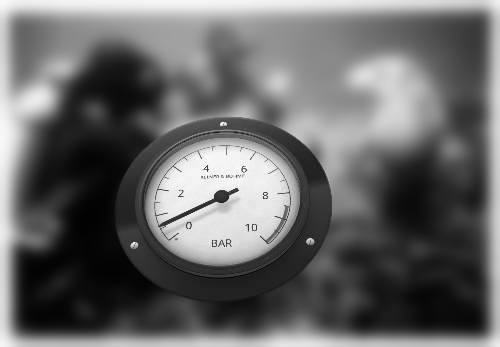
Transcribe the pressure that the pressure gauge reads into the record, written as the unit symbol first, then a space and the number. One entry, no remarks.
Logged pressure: bar 0.5
